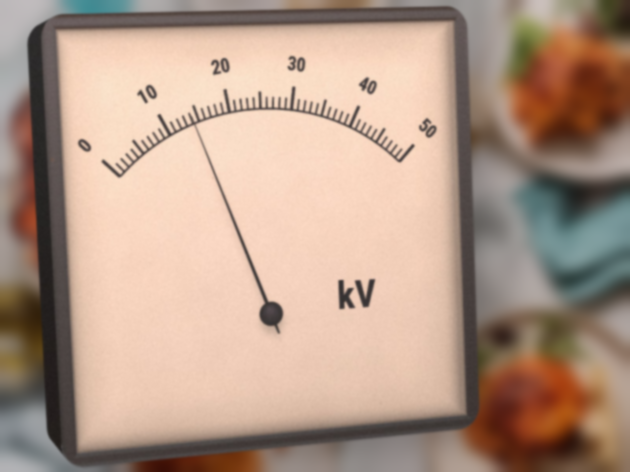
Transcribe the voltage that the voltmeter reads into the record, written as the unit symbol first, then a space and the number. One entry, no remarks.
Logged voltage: kV 14
